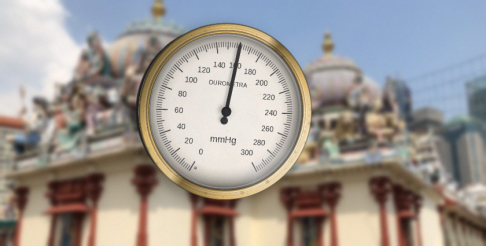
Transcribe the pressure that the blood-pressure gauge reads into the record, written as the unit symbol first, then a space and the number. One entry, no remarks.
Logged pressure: mmHg 160
